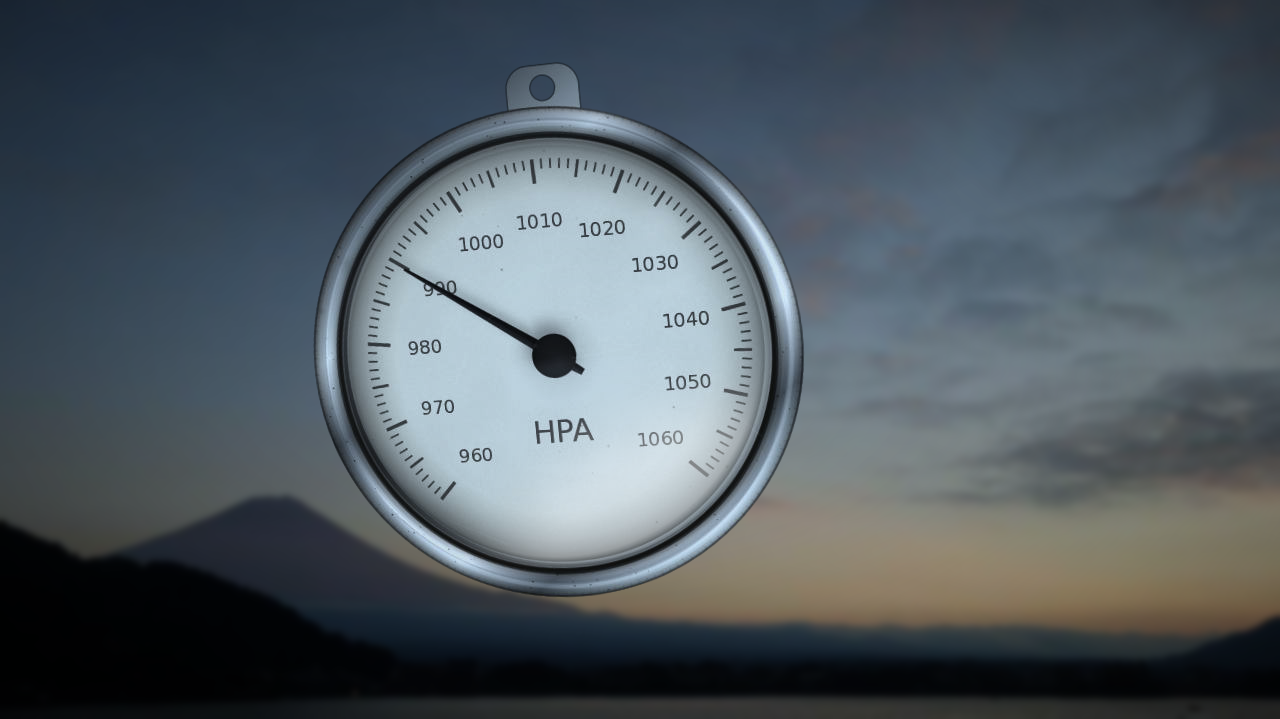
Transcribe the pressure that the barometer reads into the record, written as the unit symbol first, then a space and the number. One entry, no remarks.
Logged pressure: hPa 990
